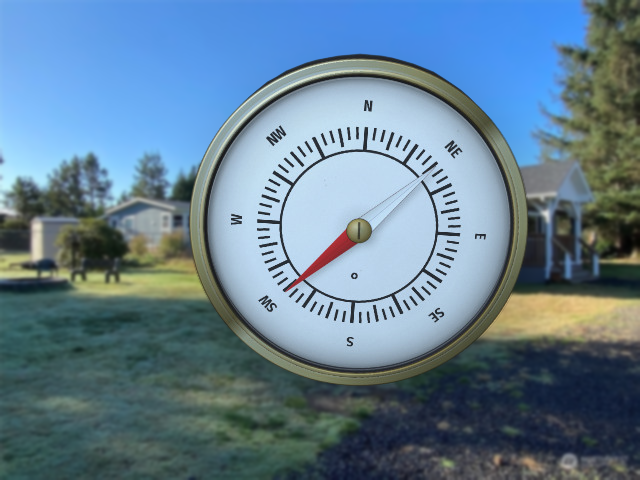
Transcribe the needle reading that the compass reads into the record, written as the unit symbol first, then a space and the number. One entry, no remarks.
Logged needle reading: ° 225
